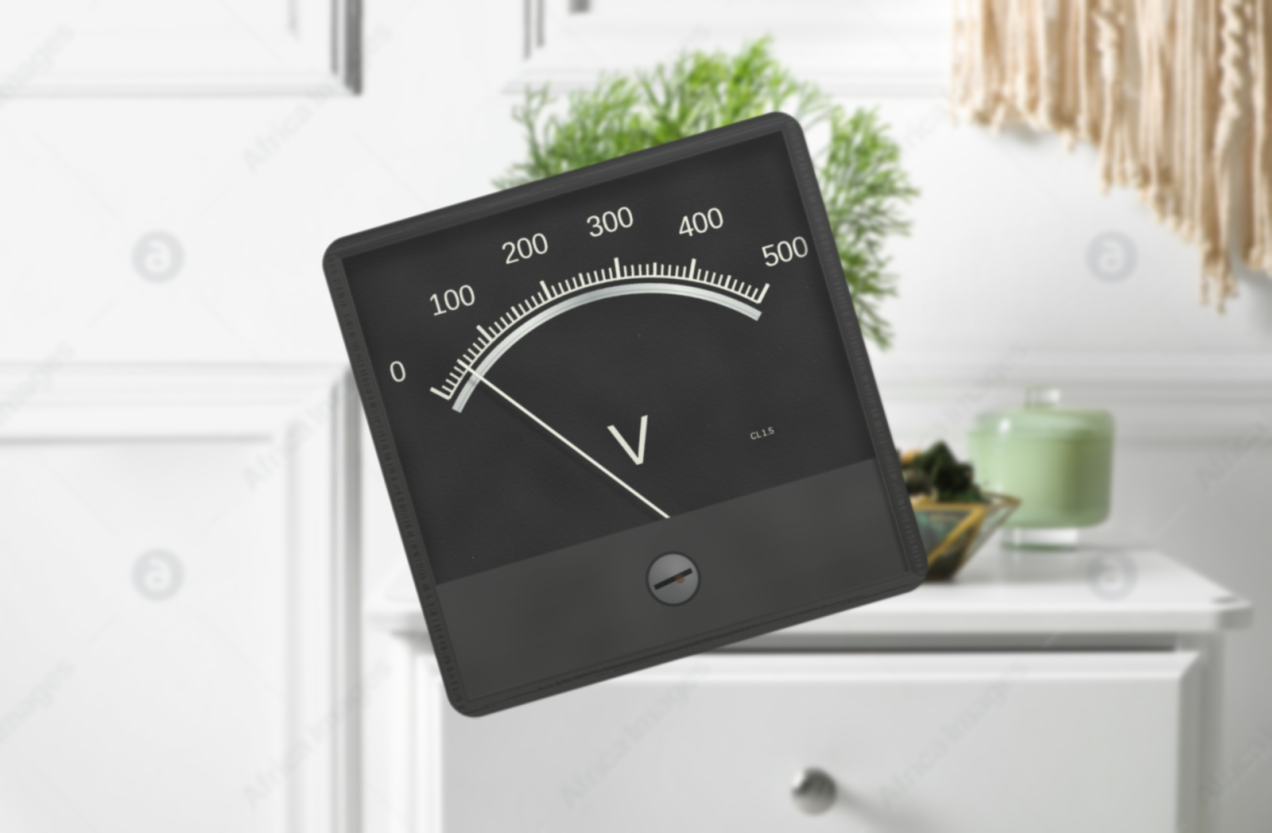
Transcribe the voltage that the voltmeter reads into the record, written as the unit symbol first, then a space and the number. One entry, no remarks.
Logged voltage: V 50
